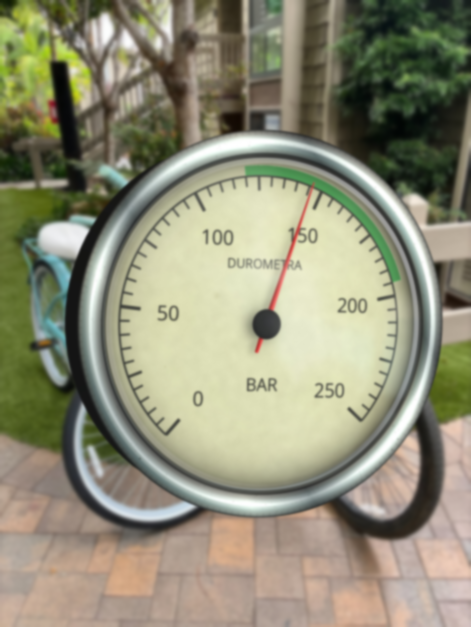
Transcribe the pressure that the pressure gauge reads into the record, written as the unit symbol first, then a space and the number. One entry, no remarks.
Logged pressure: bar 145
